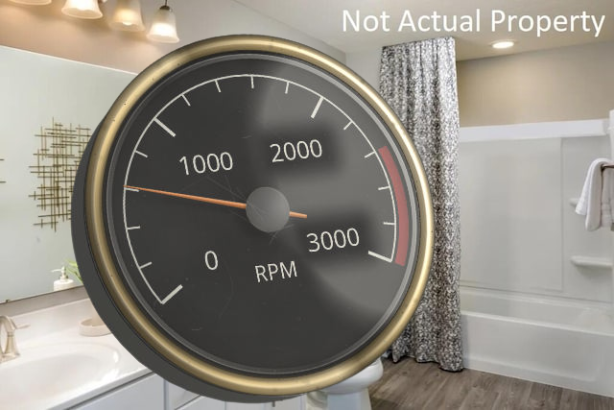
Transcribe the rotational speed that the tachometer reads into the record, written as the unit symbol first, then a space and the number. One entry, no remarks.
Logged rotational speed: rpm 600
